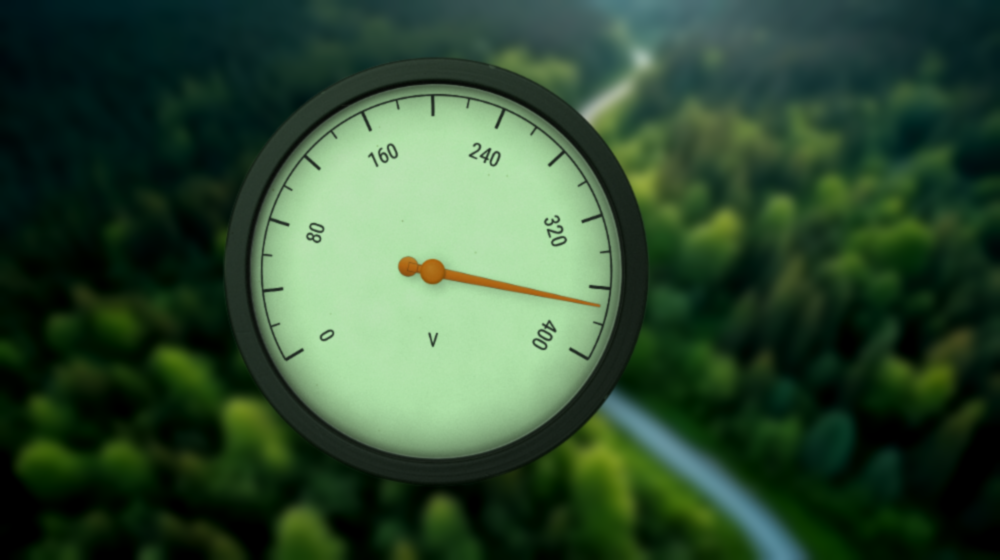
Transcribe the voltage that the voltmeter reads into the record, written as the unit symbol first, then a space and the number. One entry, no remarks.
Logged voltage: V 370
